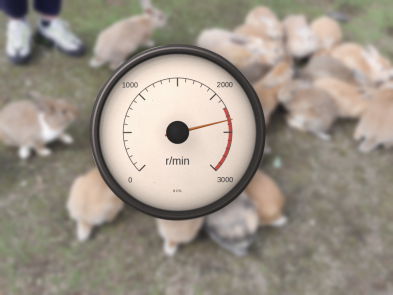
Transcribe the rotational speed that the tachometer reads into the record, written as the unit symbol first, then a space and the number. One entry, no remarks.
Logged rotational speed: rpm 2350
